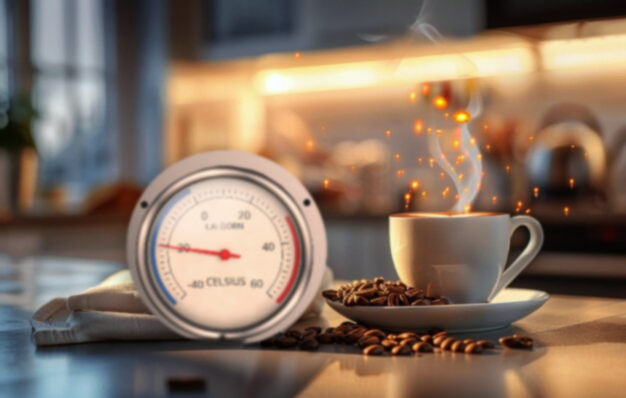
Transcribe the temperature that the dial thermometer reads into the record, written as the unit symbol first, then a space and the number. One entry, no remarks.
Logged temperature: °C -20
